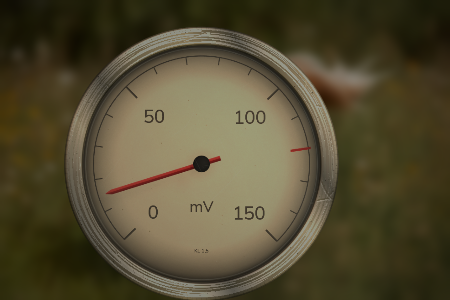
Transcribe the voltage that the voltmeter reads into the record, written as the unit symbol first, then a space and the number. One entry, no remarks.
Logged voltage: mV 15
